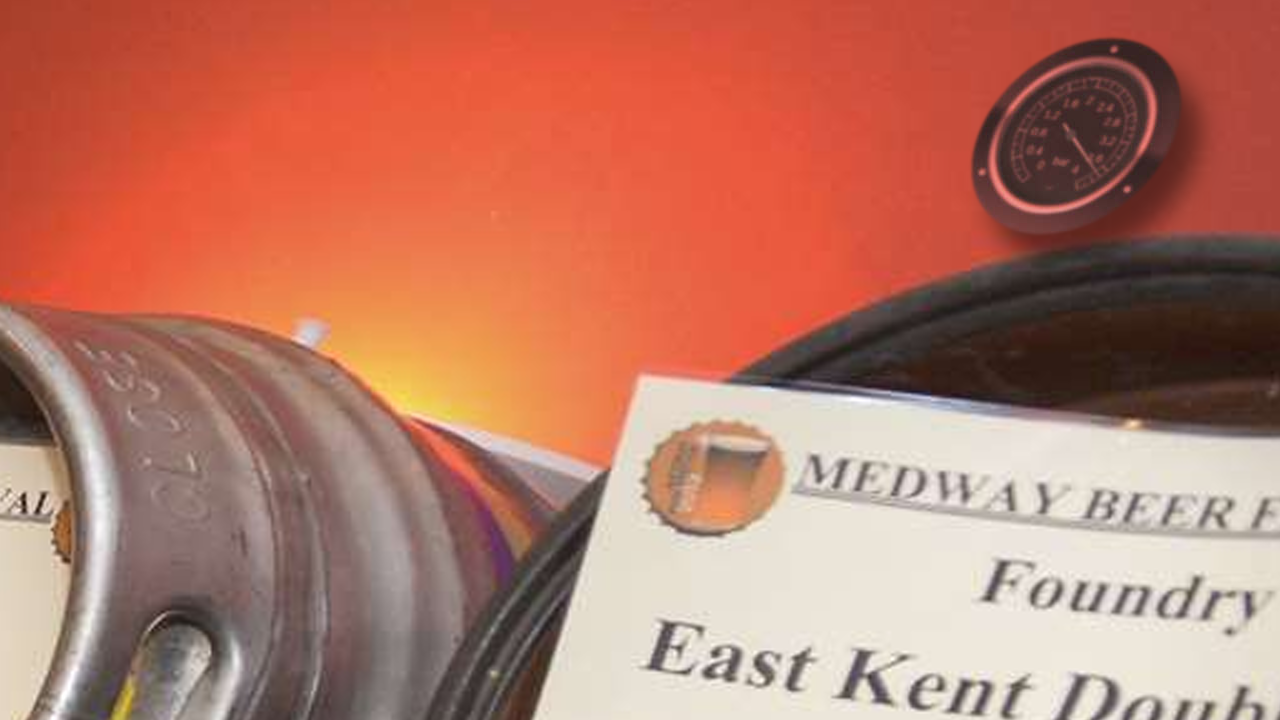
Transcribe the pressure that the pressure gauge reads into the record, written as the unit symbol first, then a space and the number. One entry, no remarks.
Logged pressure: bar 3.7
